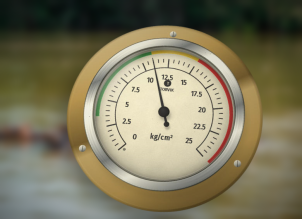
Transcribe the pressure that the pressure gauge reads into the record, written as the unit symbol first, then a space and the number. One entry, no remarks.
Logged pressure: kg/cm² 11
